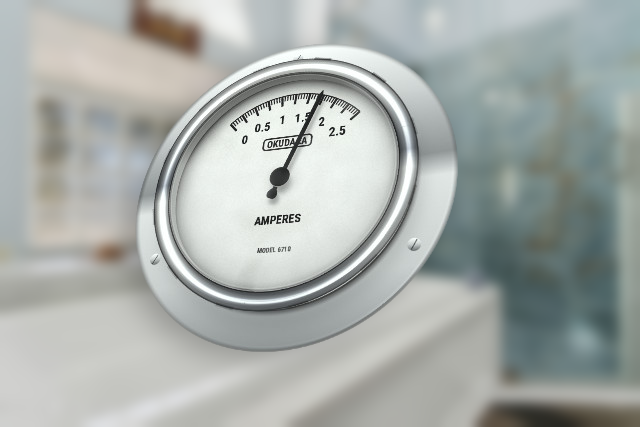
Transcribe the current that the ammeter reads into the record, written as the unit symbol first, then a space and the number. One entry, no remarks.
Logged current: A 1.75
